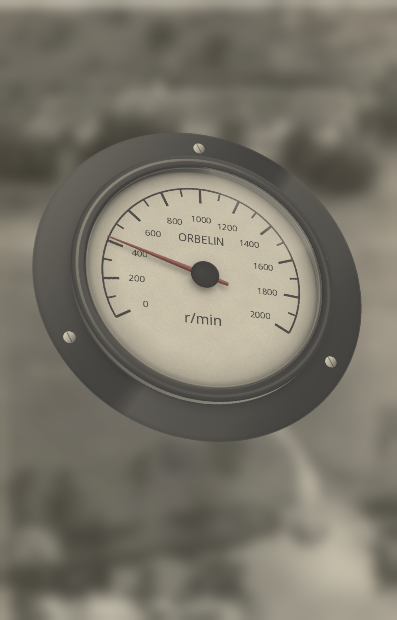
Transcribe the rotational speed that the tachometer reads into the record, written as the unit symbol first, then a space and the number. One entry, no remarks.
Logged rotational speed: rpm 400
